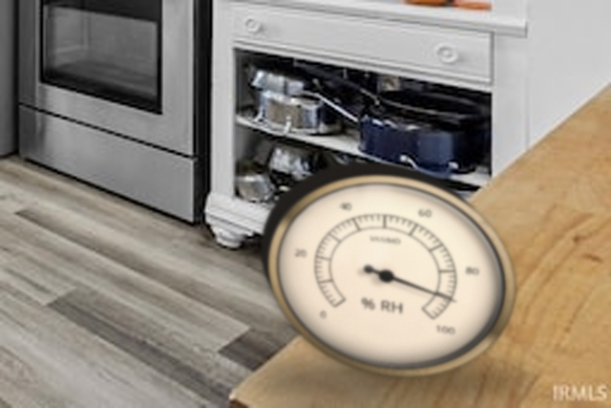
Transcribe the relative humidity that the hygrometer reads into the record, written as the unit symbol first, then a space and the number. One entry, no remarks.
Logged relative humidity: % 90
